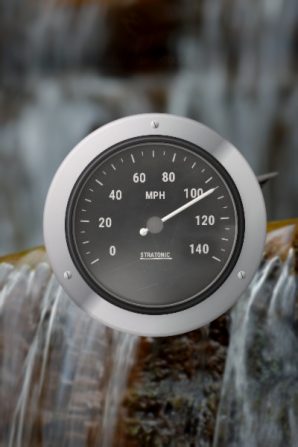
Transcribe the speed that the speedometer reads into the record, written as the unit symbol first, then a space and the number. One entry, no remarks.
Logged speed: mph 105
